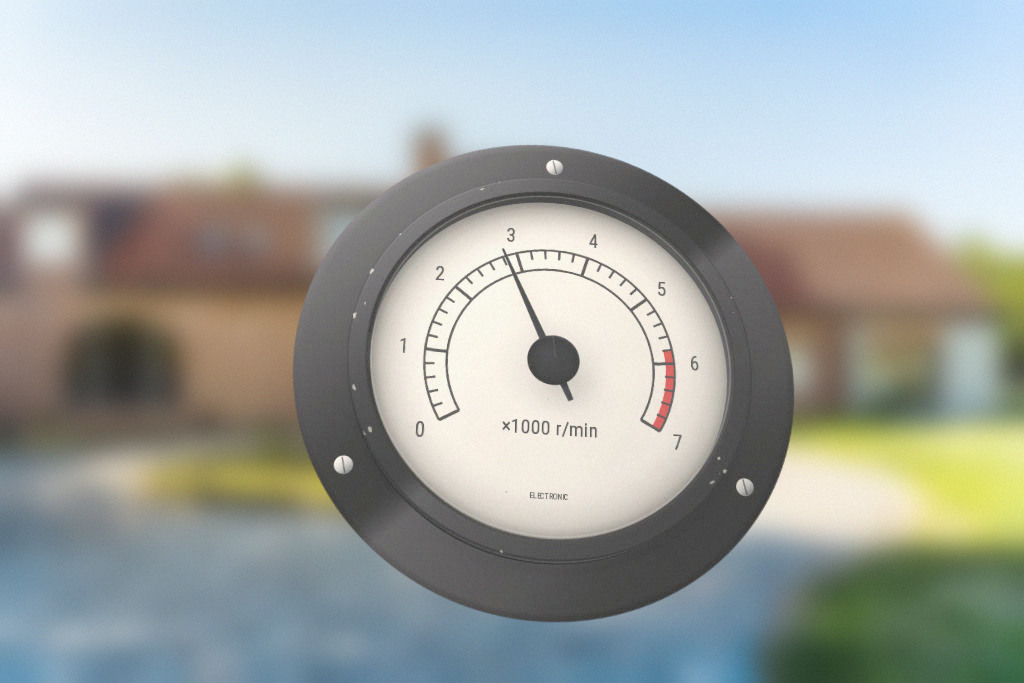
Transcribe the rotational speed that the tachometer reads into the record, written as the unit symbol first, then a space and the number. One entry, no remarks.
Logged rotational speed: rpm 2800
